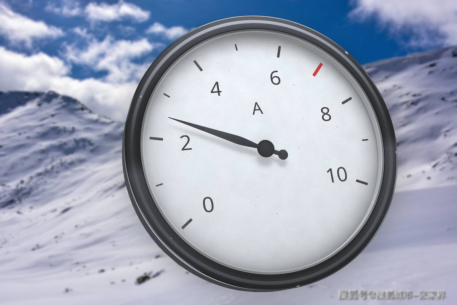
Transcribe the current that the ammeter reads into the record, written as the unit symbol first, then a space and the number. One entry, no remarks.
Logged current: A 2.5
